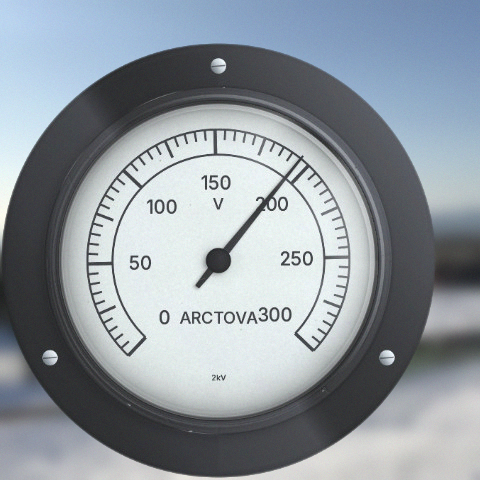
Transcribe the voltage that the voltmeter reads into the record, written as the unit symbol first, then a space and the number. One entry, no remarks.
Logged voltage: V 195
